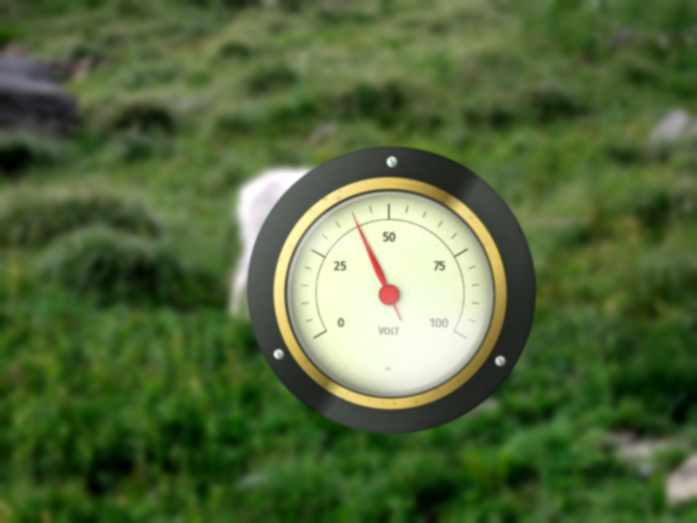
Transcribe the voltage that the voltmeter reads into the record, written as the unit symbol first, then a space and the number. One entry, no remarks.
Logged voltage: V 40
